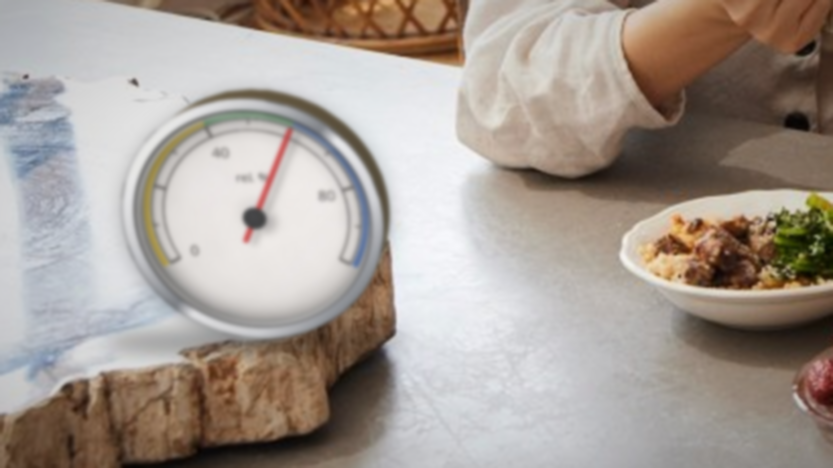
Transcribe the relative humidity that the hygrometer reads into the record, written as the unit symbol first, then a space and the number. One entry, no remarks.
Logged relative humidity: % 60
